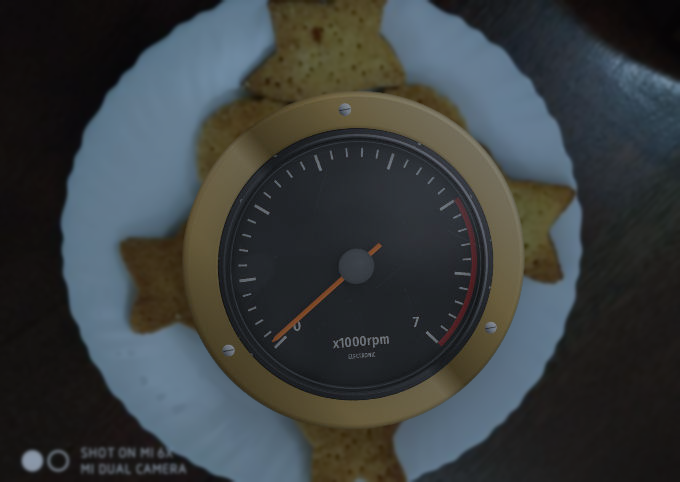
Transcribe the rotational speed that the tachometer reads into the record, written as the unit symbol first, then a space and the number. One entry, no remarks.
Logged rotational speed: rpm 100
